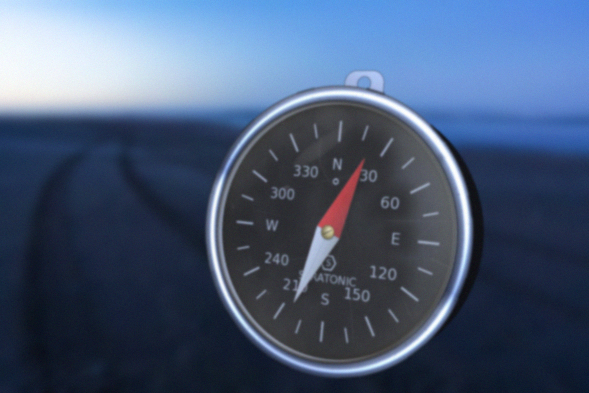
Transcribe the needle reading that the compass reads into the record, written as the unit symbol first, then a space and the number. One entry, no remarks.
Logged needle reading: ° 22.5
